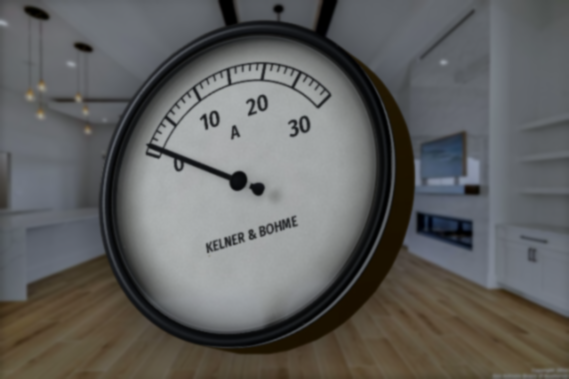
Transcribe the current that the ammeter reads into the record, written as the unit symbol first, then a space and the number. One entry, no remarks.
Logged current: A 1
